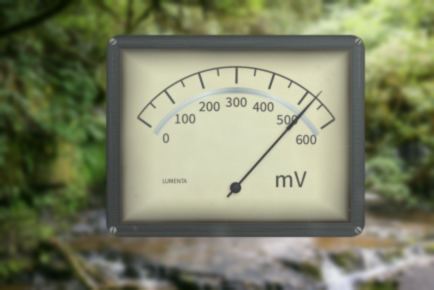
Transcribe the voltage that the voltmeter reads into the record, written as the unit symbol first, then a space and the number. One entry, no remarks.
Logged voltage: mV 525
